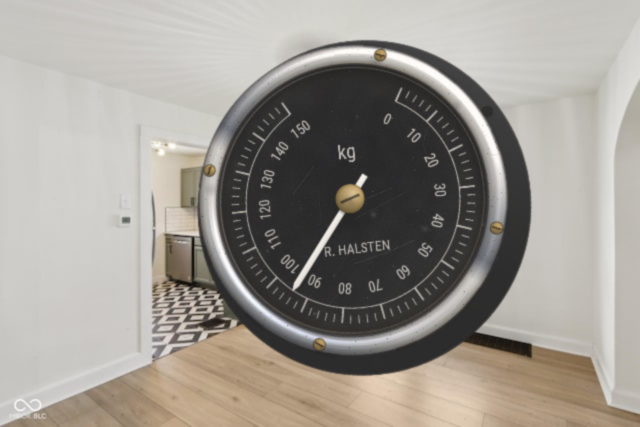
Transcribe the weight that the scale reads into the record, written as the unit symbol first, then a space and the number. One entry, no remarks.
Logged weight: kg 94
